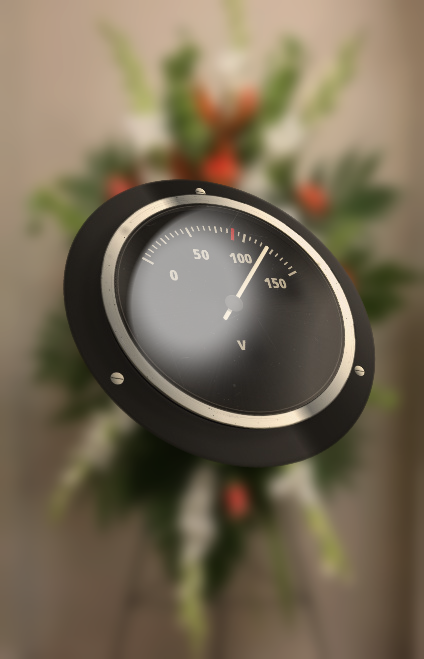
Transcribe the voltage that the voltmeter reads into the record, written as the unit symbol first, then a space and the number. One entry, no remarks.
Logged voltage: V 120
